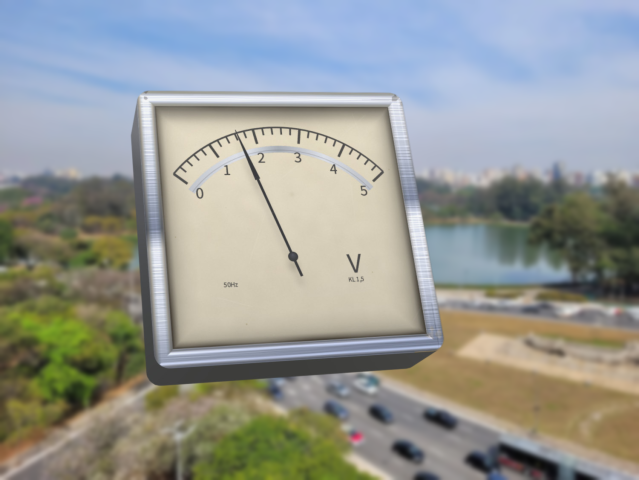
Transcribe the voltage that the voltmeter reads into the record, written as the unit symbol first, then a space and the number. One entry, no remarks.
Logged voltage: V 1.6
